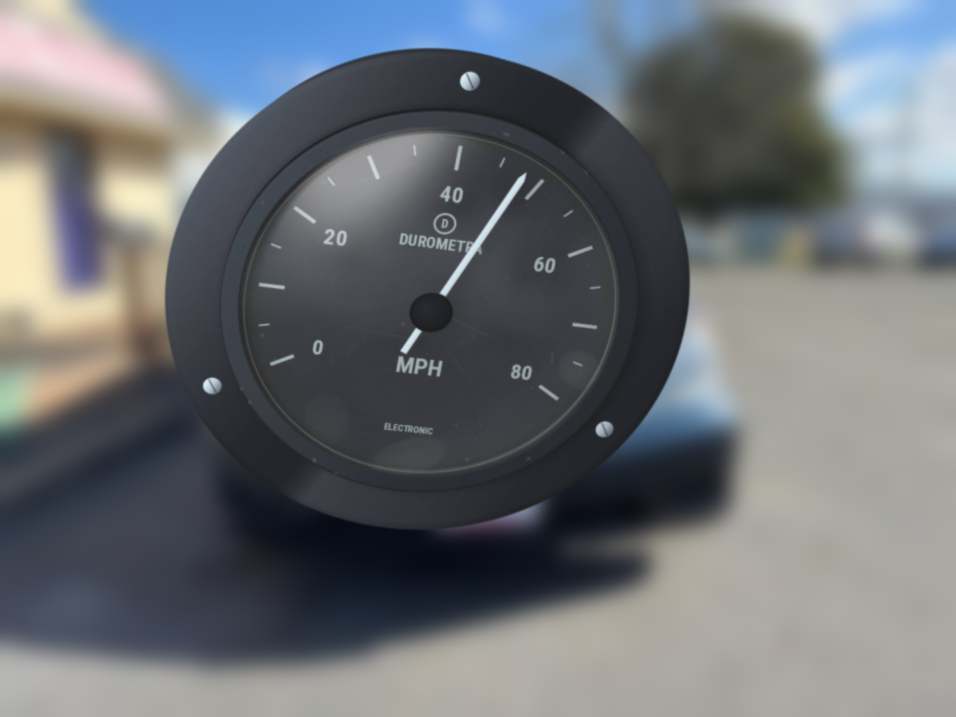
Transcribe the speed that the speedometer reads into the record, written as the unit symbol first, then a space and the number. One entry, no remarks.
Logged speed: mph 47.5
